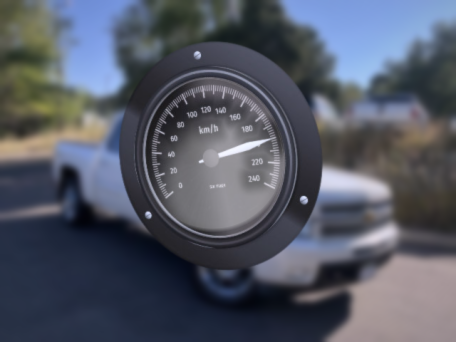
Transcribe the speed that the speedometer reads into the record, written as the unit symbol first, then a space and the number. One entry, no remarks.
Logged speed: km/h 200
